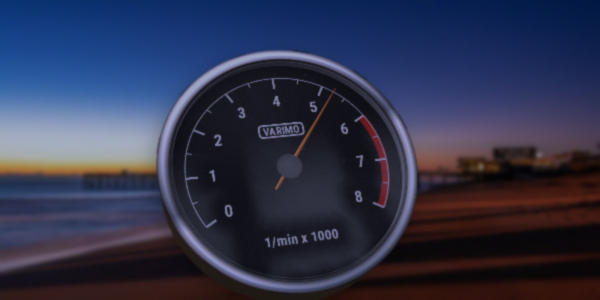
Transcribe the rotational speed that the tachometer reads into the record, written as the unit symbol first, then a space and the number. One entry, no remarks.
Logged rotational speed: rpm 5250
